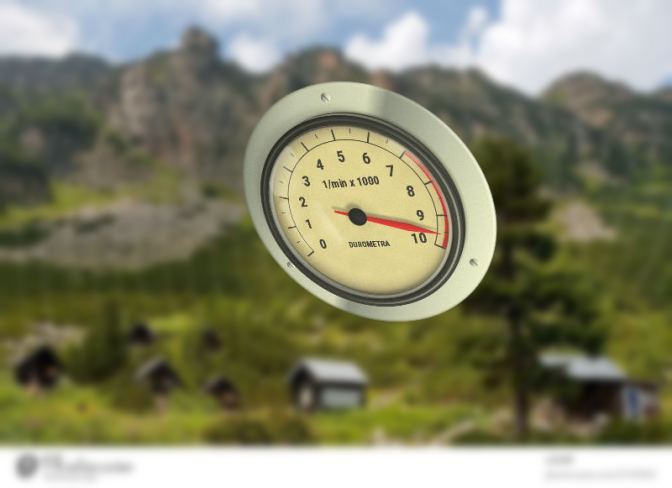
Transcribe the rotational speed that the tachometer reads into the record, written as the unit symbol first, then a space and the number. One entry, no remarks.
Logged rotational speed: rpm 9500
